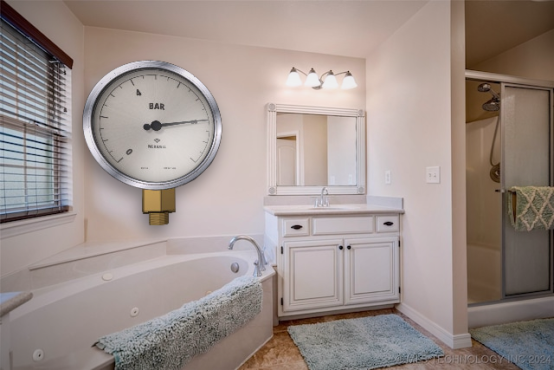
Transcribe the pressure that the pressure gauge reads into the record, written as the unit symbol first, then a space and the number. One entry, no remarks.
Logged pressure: bar 8
